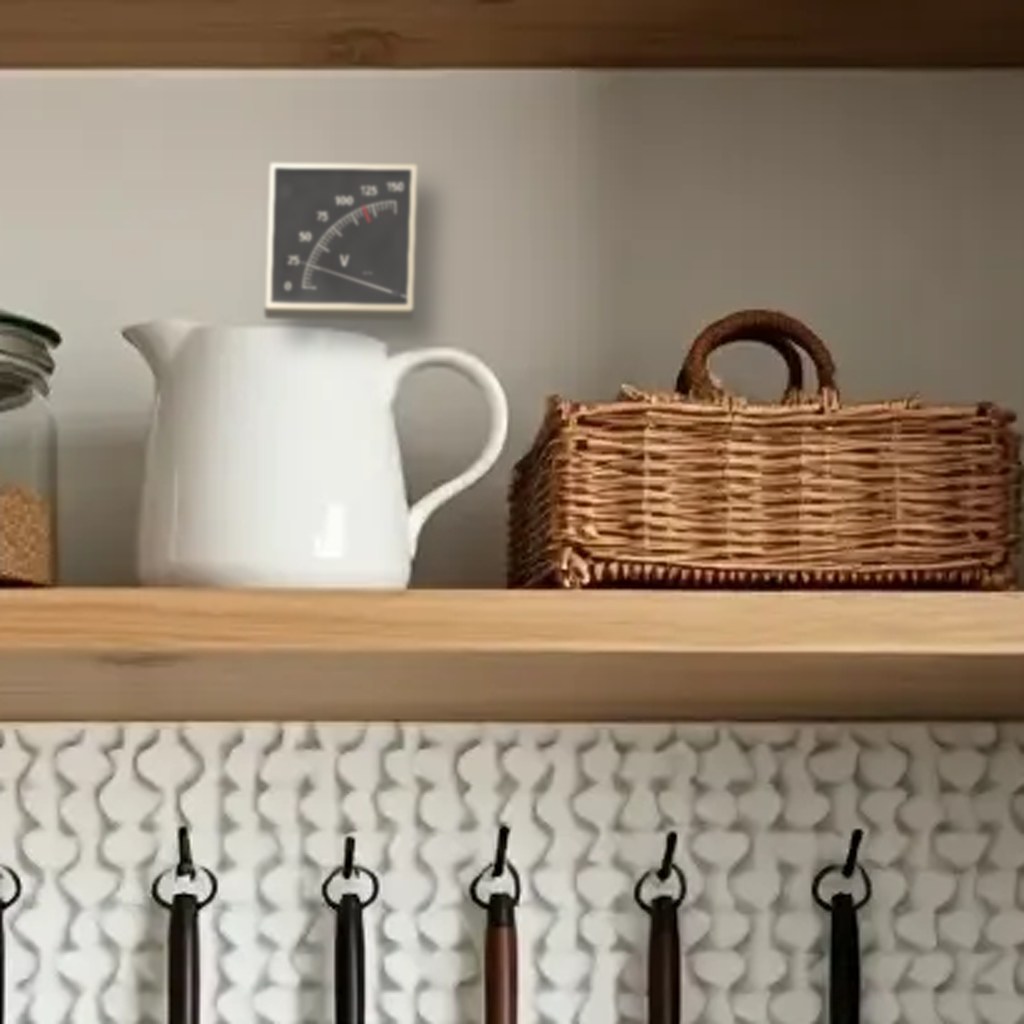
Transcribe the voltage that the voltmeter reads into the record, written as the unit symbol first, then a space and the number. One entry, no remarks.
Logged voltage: V 25
